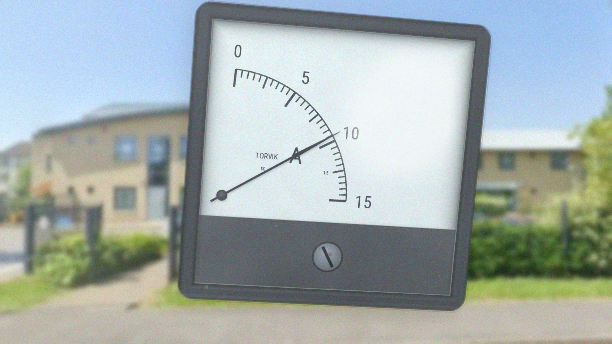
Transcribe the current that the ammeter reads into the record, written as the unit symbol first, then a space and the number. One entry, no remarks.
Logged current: A 9.5
